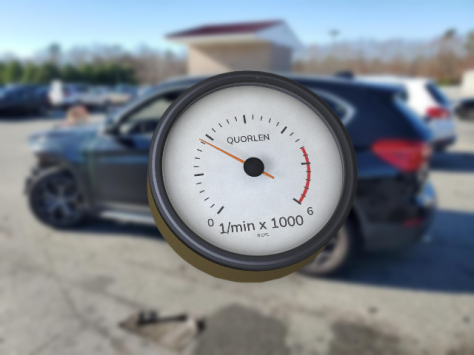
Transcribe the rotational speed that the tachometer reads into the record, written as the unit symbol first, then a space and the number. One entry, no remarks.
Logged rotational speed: rpm 1800
